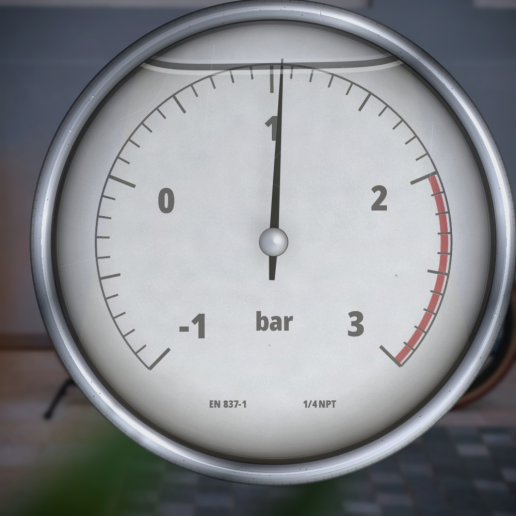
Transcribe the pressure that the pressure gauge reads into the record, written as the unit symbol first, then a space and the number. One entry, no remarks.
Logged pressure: bar 1.05
